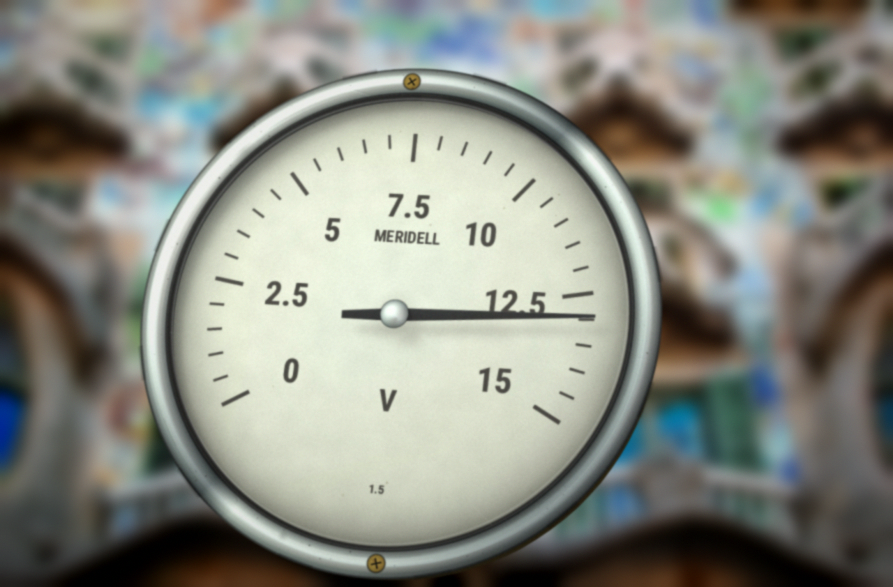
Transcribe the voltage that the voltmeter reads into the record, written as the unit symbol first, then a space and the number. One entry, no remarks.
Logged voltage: V 13
